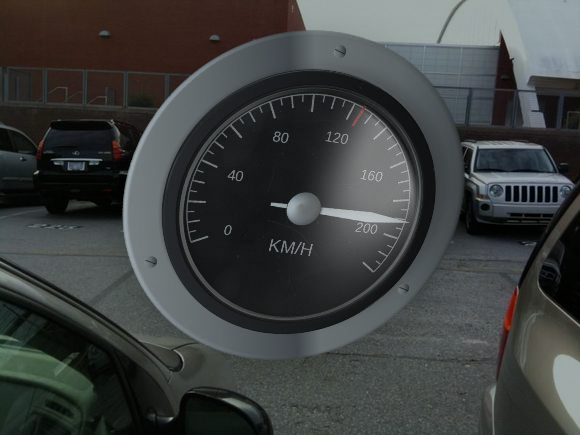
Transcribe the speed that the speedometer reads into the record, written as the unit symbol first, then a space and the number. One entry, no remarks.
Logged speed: km/h 190
